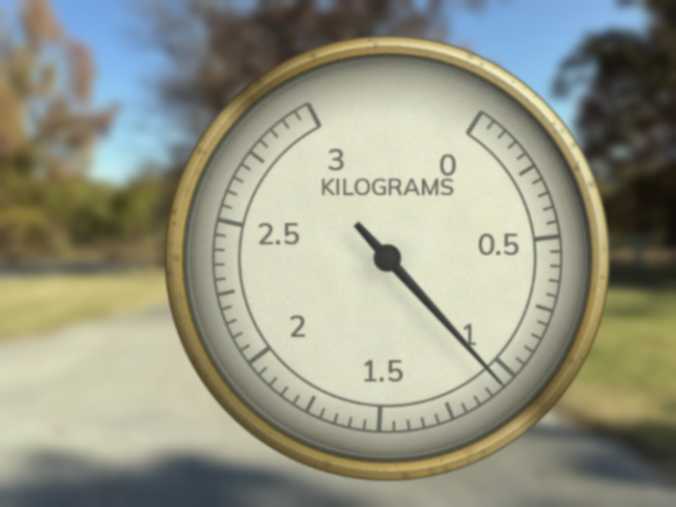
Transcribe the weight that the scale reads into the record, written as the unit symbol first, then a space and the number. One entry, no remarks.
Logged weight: kg 1.05
